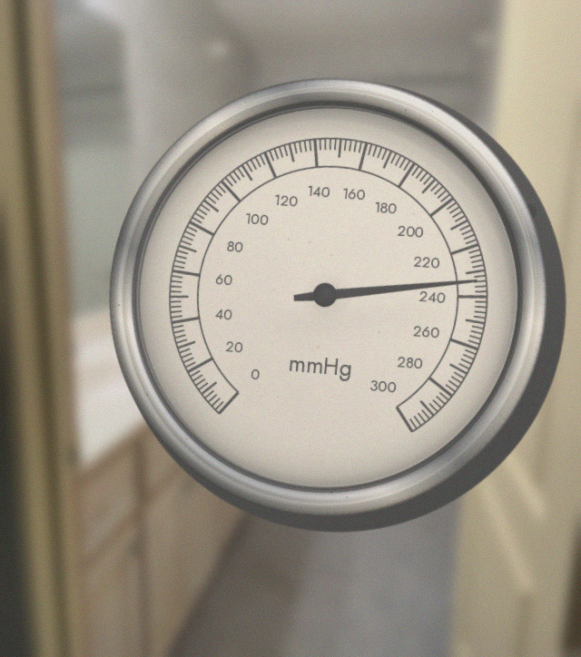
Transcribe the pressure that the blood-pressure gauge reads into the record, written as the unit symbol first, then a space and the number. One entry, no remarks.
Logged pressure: mmHg 234
